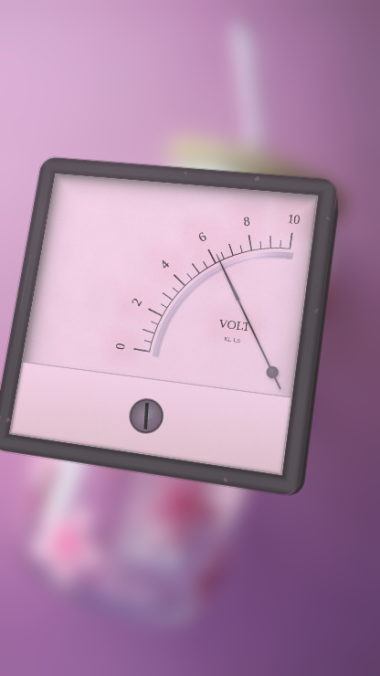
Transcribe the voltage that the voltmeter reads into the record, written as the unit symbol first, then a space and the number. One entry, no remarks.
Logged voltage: V 6.25
